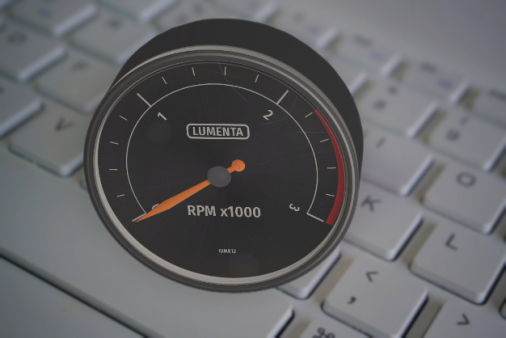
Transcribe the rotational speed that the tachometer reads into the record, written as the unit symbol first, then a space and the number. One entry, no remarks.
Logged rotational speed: rpm 0
